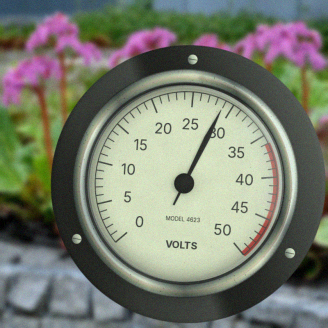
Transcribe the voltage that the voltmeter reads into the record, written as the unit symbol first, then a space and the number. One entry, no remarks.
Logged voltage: V 29
